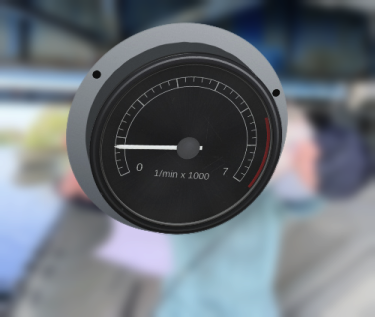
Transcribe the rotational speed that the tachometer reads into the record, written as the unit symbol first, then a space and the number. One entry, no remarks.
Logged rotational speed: rpm 800
